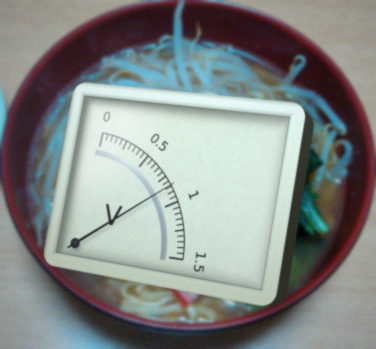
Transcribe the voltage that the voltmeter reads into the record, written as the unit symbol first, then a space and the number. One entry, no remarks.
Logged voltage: V 0.85
